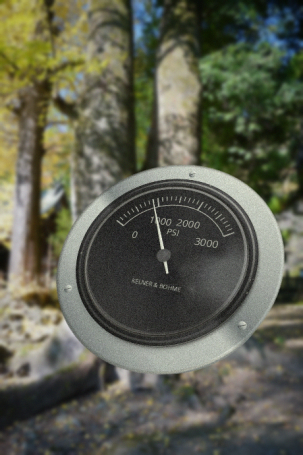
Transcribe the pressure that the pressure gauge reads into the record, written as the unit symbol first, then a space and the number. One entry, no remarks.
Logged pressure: psi 900
